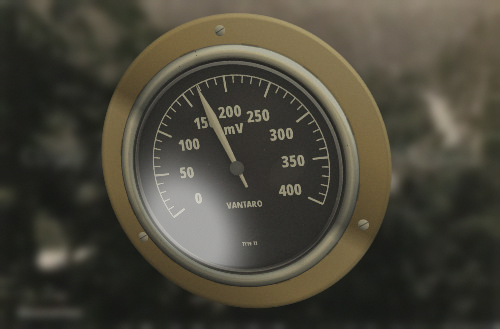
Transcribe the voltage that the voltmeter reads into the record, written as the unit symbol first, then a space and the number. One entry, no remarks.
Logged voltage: mV 170
